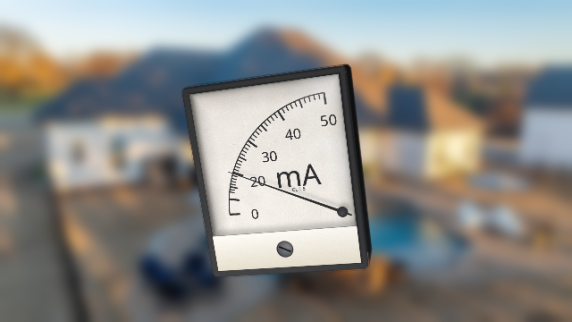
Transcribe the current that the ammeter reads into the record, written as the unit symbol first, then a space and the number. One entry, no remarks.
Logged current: mA 20
